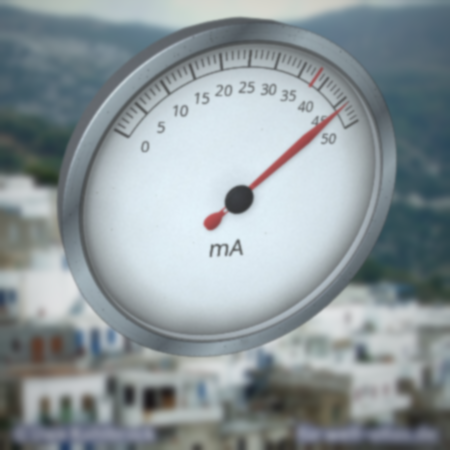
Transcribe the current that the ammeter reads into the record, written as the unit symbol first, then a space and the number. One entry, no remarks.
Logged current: mA 45
